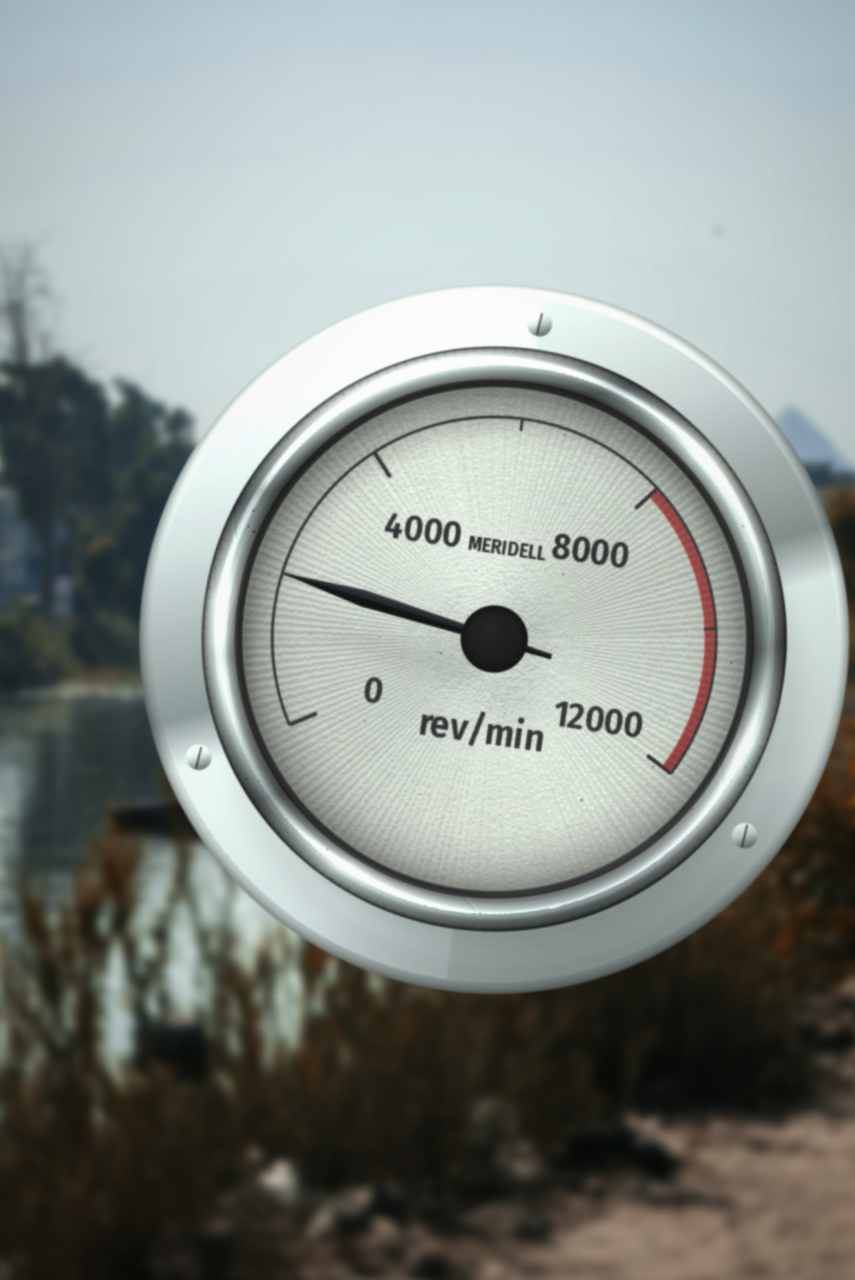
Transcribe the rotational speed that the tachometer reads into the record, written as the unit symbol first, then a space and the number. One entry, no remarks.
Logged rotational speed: rpm 2000
